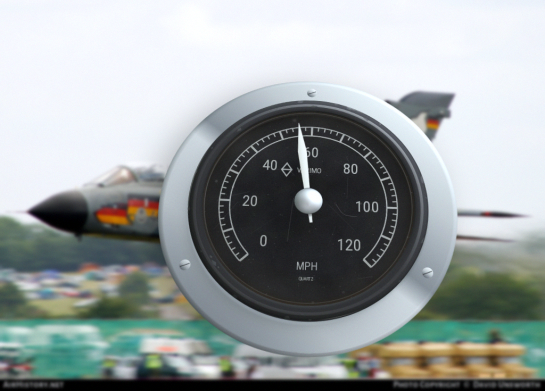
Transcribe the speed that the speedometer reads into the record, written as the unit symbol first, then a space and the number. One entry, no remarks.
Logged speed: mph 56
